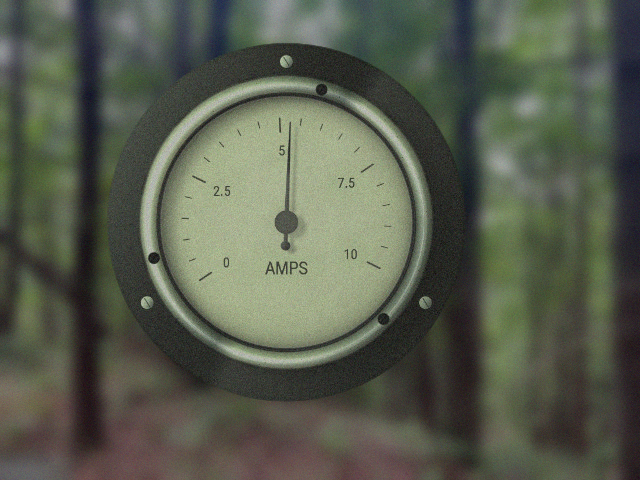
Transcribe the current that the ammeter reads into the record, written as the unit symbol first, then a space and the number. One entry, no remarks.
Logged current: A 5.25
